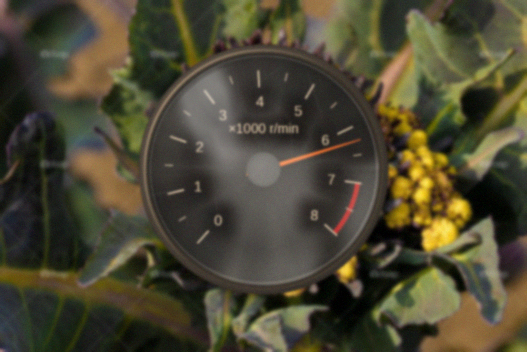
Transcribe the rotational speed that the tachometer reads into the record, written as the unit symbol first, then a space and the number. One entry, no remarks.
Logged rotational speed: rpm 6250
